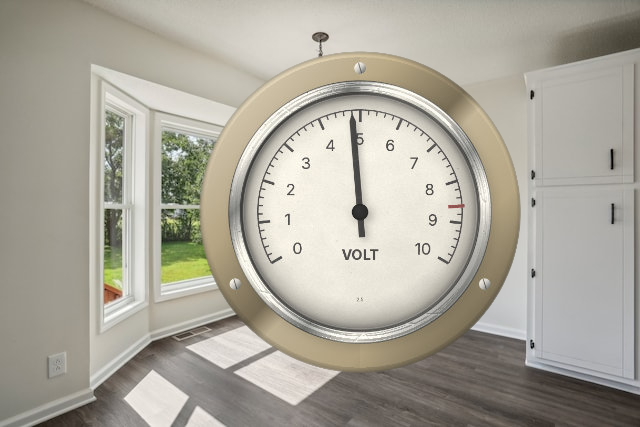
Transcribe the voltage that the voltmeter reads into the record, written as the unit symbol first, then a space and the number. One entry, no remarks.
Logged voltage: V 4.8
